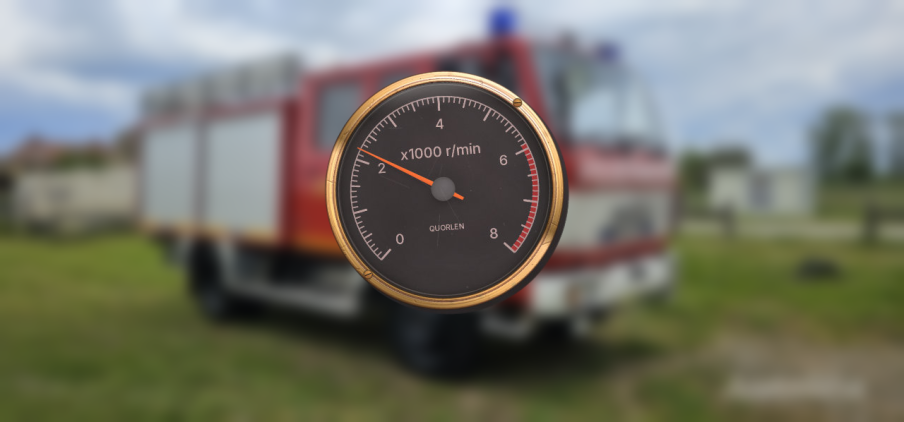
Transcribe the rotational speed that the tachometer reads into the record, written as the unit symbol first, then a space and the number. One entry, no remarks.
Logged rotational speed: rpm 2200
